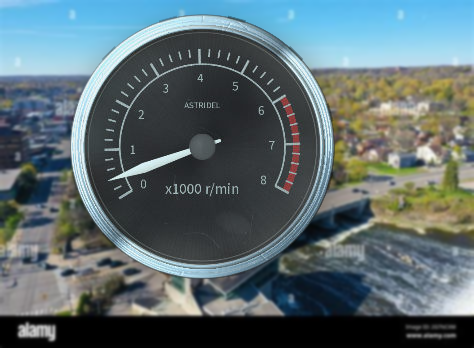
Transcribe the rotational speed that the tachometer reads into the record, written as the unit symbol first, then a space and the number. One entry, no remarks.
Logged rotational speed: rpm 400
